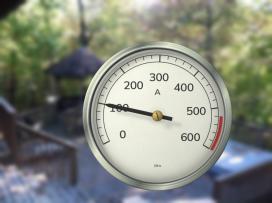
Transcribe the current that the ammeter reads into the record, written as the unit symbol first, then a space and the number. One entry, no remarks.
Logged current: A 100
